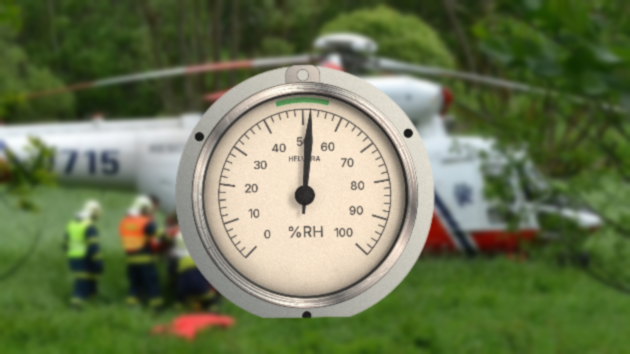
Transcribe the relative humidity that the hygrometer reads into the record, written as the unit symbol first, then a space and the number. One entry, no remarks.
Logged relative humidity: % 52
